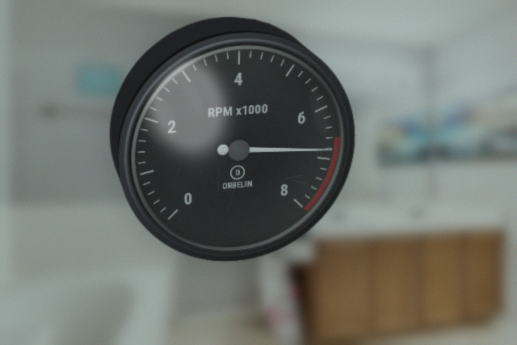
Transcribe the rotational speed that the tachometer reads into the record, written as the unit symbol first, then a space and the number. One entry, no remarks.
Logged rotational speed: rpm 6800
